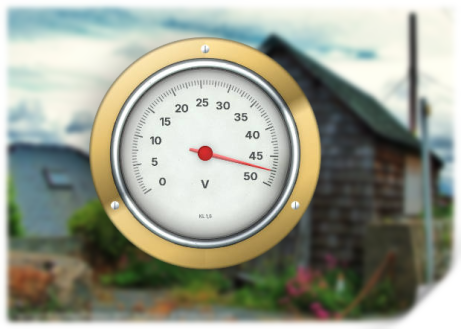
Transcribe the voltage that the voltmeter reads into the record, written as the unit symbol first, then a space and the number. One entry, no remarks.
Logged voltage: V 47.5
